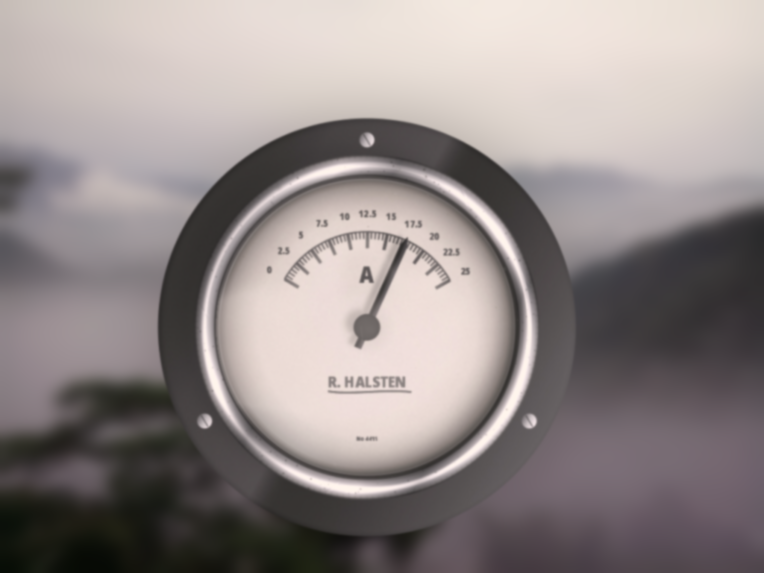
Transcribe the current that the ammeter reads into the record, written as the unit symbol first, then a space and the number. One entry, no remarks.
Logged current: A 17.5
